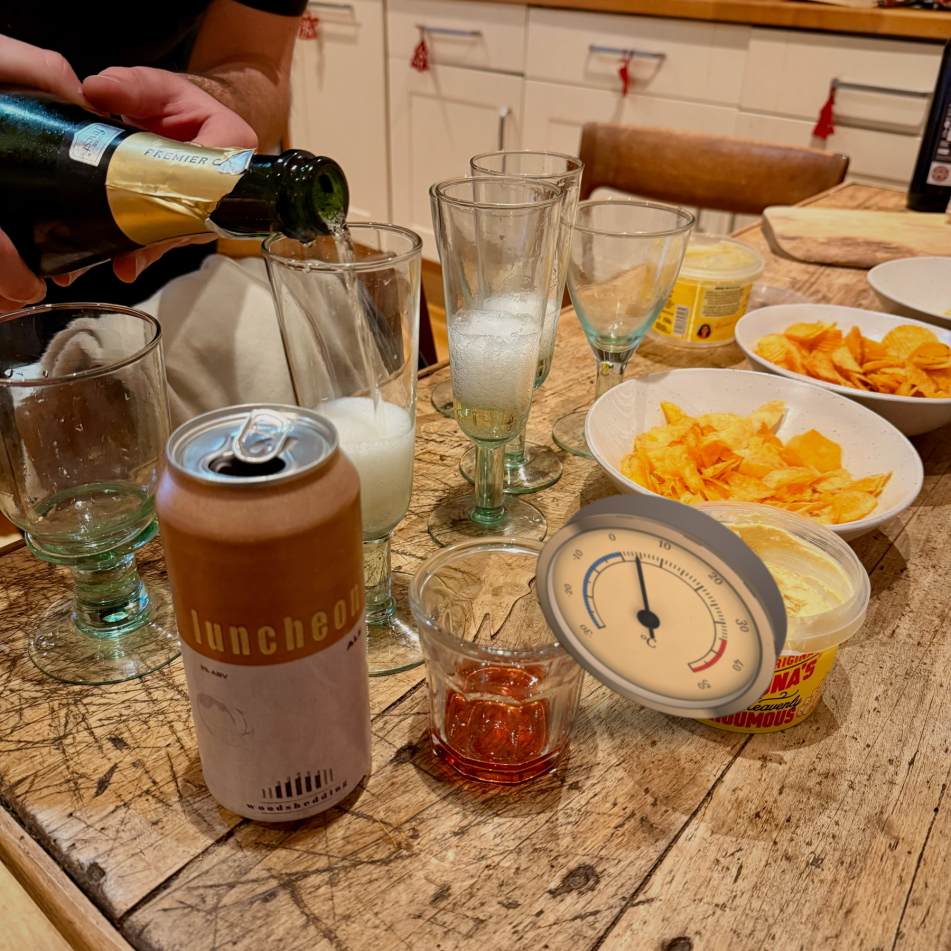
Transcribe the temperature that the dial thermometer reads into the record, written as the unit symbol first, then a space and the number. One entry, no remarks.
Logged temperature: °C 5
